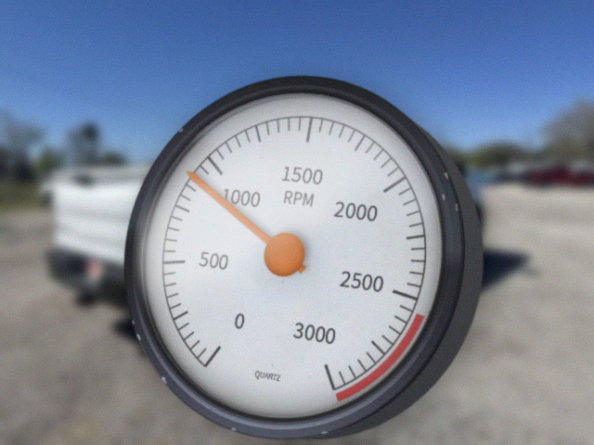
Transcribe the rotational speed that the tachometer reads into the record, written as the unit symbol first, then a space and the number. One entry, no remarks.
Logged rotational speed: rpm 900
